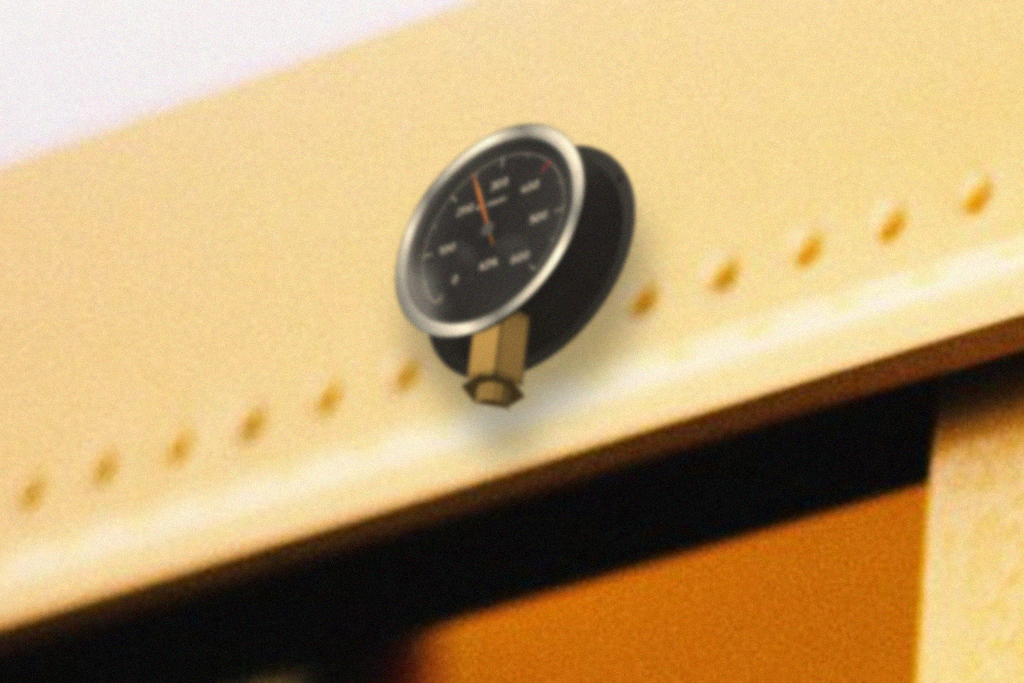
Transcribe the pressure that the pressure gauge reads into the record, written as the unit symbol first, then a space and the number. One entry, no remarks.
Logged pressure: kPa 250
